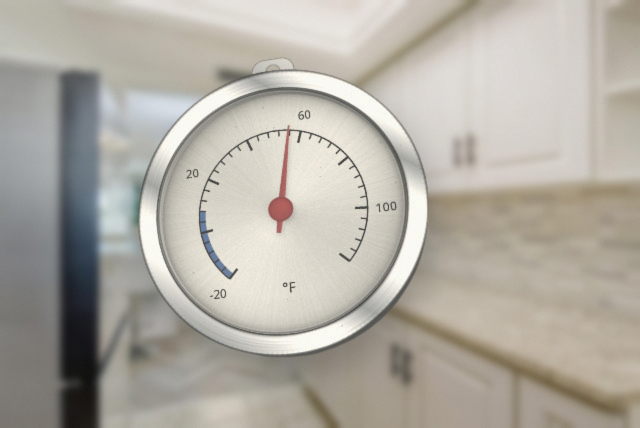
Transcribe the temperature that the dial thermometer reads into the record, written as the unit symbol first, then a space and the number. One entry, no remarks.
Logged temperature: °F 56
